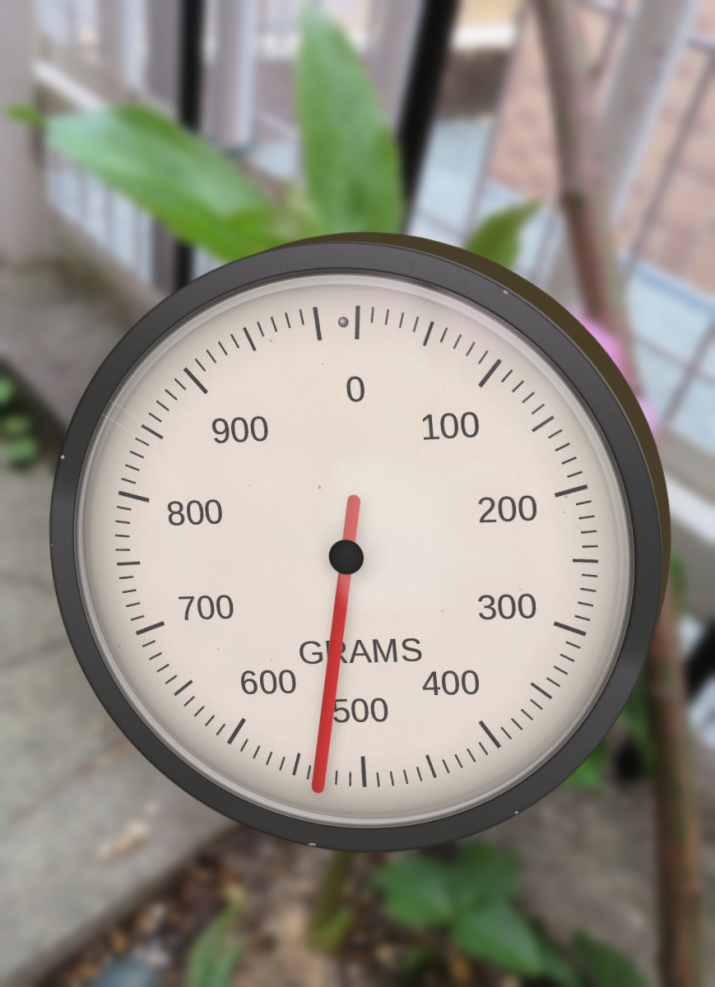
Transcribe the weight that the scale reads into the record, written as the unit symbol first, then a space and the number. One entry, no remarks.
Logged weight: g 530
